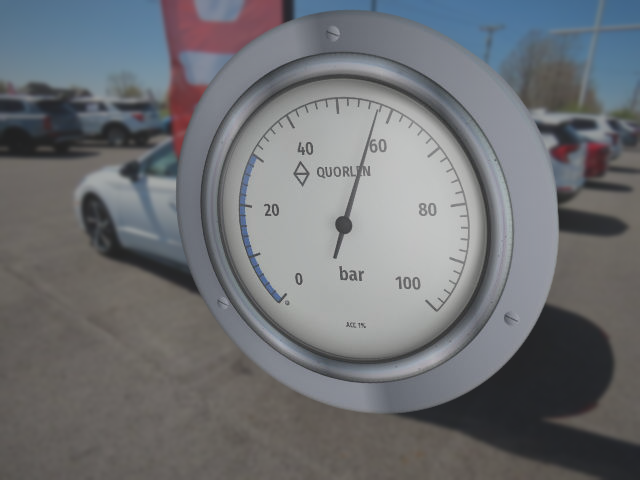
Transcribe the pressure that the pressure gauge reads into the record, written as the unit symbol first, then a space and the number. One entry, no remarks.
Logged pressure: bar 58
